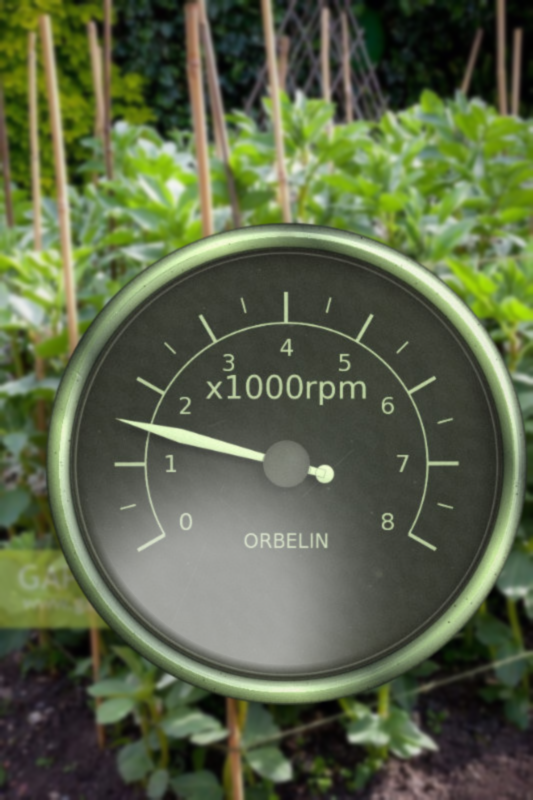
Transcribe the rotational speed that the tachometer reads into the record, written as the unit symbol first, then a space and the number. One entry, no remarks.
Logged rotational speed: rpm 1500
